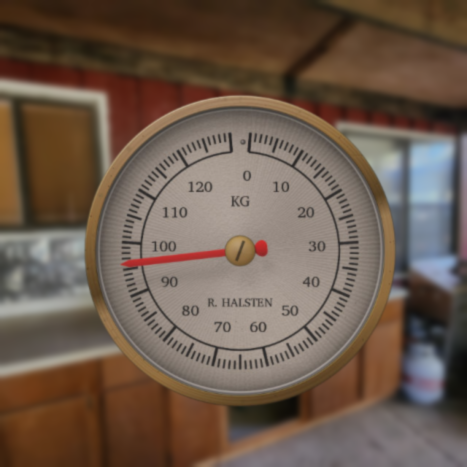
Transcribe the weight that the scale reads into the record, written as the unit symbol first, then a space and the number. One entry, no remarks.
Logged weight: kg 96
